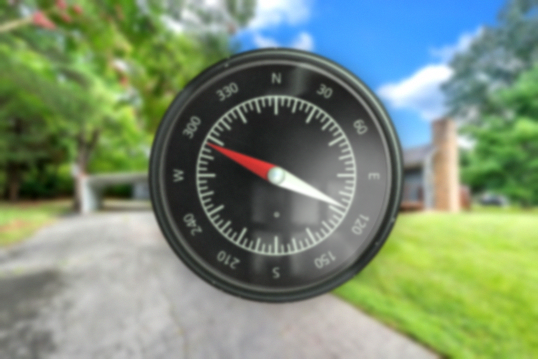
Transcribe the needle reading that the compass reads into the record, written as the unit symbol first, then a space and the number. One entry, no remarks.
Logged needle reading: ° 295
